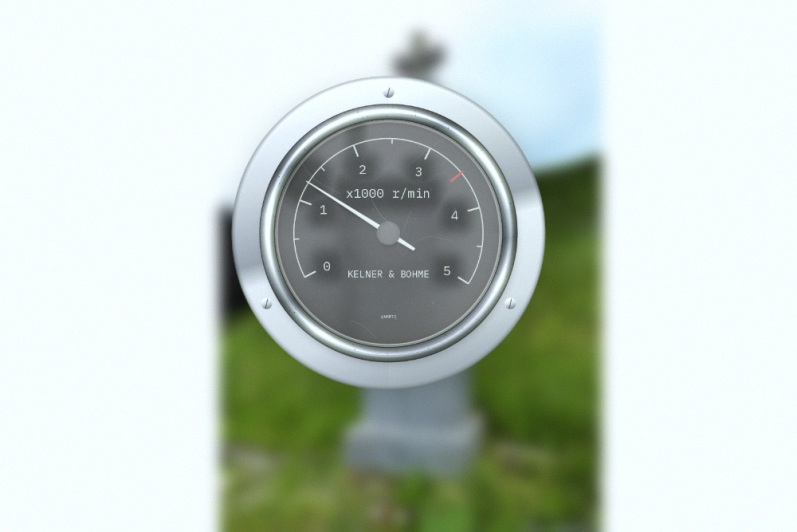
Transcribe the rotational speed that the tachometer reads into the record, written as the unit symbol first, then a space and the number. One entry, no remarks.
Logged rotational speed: rpm 1250
